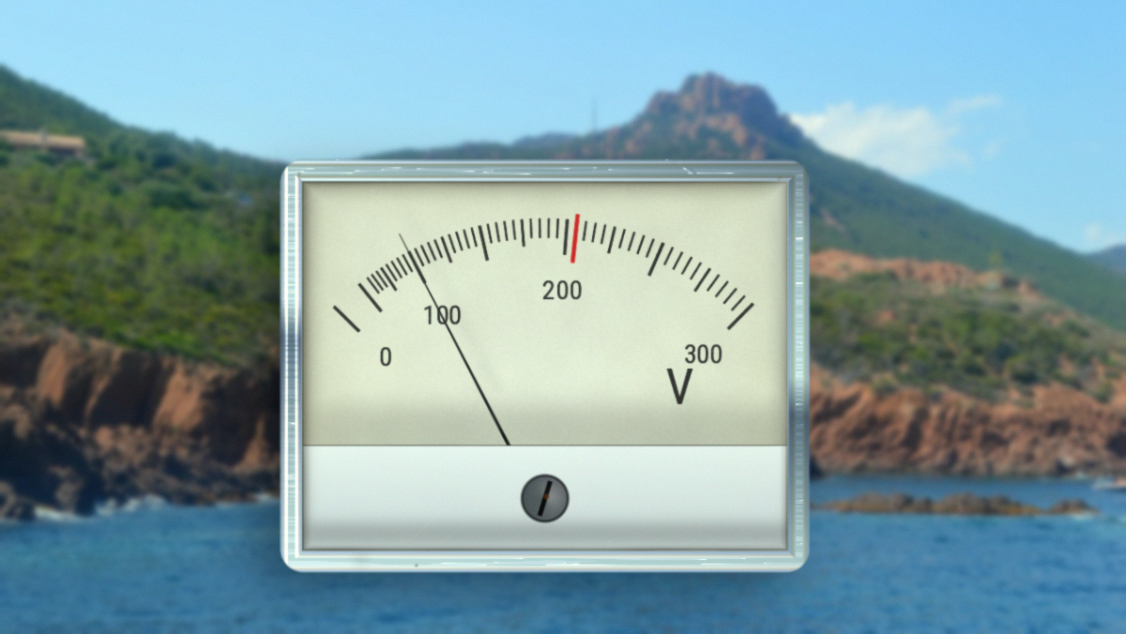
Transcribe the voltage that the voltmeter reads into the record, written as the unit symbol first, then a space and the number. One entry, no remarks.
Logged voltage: V 100
